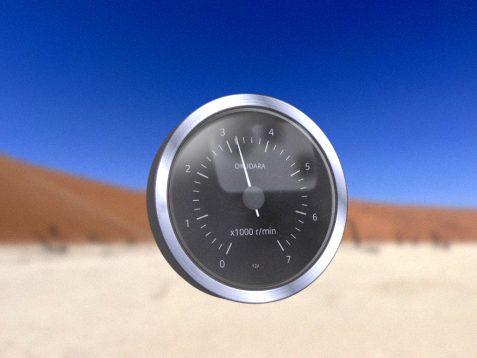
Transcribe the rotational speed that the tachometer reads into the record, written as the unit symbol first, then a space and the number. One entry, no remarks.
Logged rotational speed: rpm 3200
